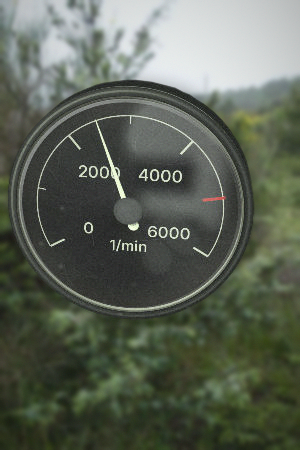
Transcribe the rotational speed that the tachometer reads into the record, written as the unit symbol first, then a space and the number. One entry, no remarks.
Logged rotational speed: rpm 2500
